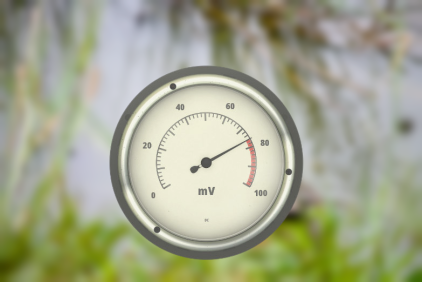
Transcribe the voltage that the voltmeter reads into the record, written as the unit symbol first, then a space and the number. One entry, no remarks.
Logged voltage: mV 76
